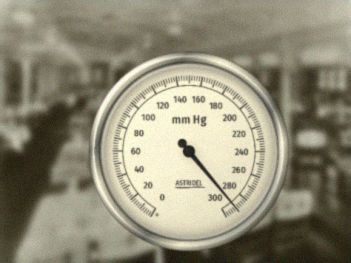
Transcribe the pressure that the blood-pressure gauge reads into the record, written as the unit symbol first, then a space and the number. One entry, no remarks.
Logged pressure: mmHg 290
